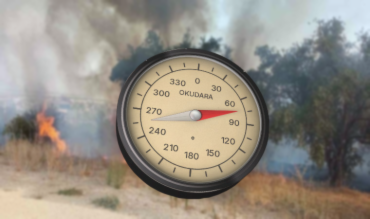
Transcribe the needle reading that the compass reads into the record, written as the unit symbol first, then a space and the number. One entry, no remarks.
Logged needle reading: ° 75
